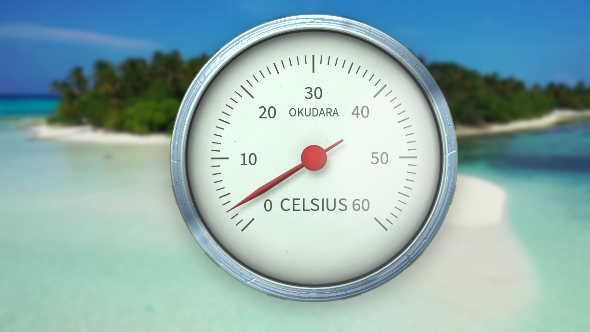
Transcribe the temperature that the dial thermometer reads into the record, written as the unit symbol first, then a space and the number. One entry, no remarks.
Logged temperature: °C 3
